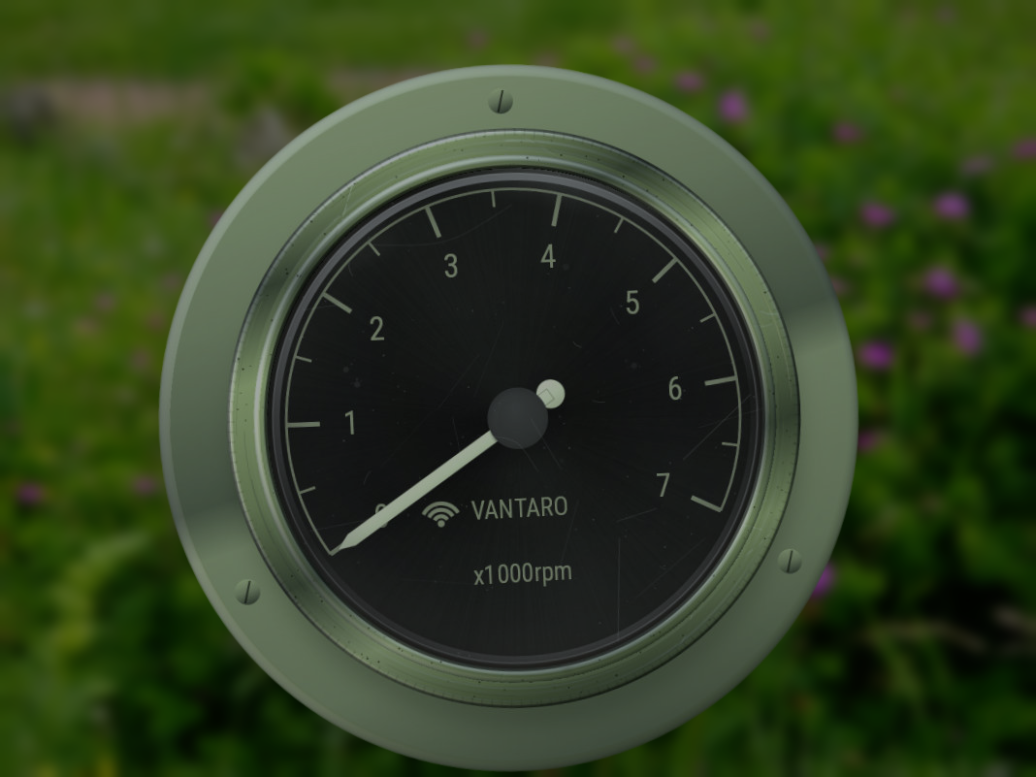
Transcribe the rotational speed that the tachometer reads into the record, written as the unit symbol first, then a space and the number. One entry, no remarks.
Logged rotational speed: rpm 0
